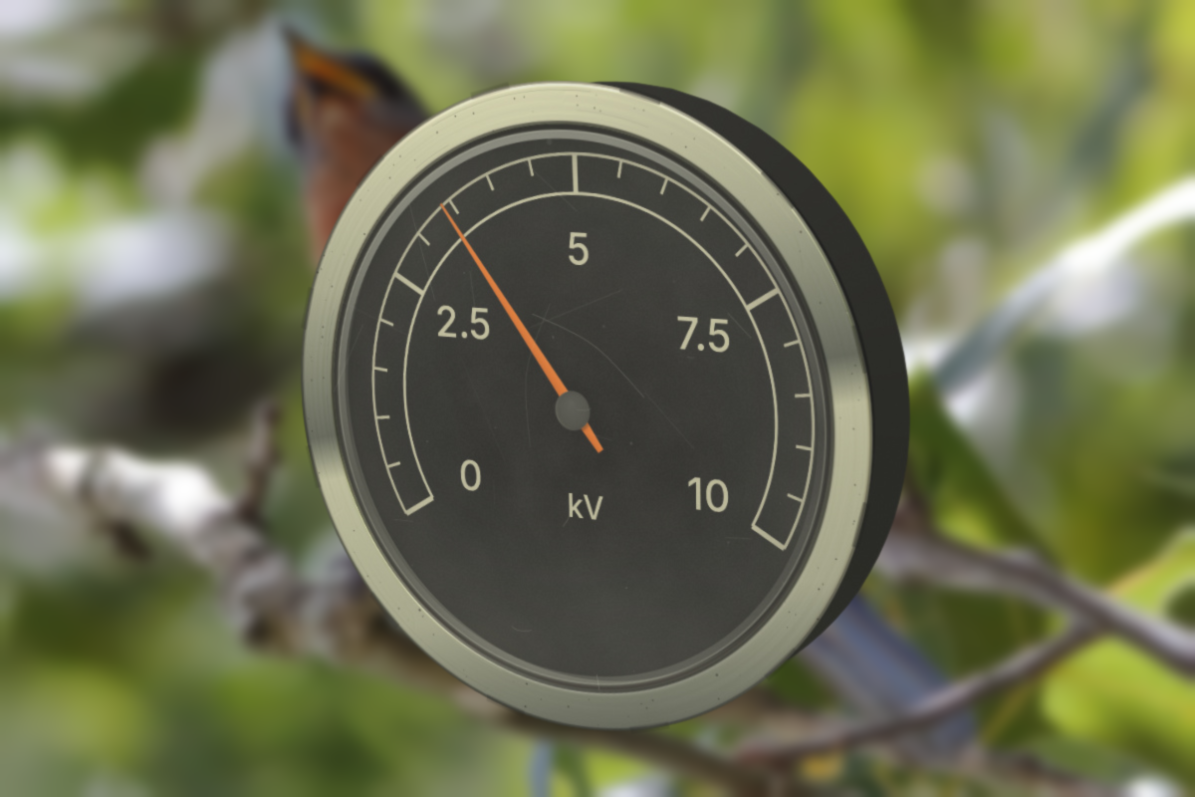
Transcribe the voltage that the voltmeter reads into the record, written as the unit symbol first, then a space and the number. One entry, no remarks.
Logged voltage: kV 3.5
